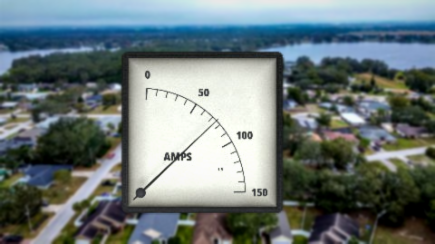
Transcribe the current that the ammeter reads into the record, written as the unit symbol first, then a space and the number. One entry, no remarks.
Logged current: A 75
